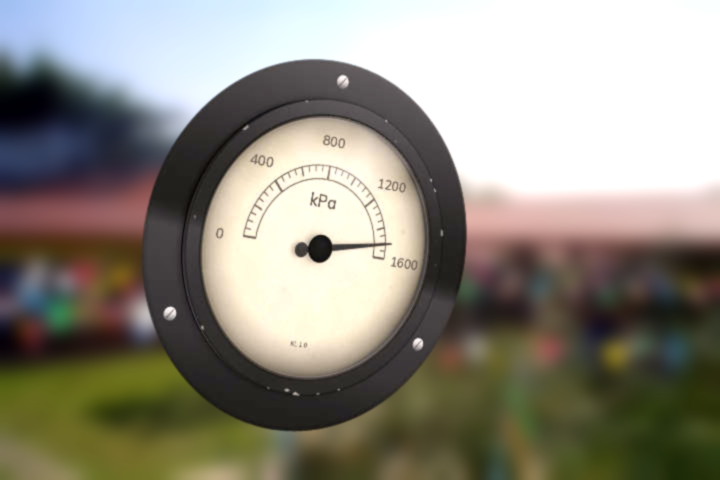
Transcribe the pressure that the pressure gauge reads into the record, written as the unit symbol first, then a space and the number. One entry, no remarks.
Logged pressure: kPa 1500
